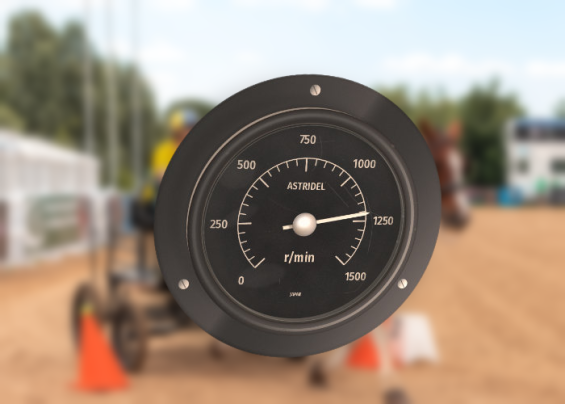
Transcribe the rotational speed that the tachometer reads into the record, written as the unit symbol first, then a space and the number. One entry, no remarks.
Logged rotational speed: rpm 1200
